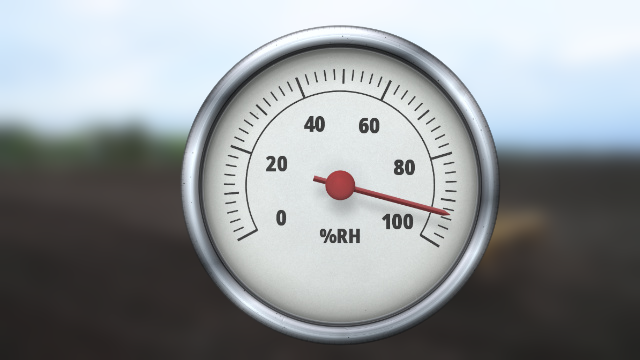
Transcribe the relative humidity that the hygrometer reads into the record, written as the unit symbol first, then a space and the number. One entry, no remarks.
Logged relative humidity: % 93
